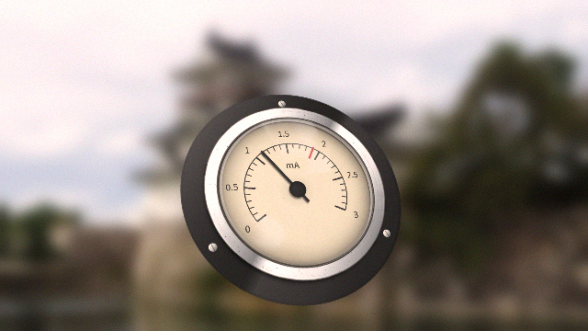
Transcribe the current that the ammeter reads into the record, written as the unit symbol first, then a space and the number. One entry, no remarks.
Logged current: mA 1.1
